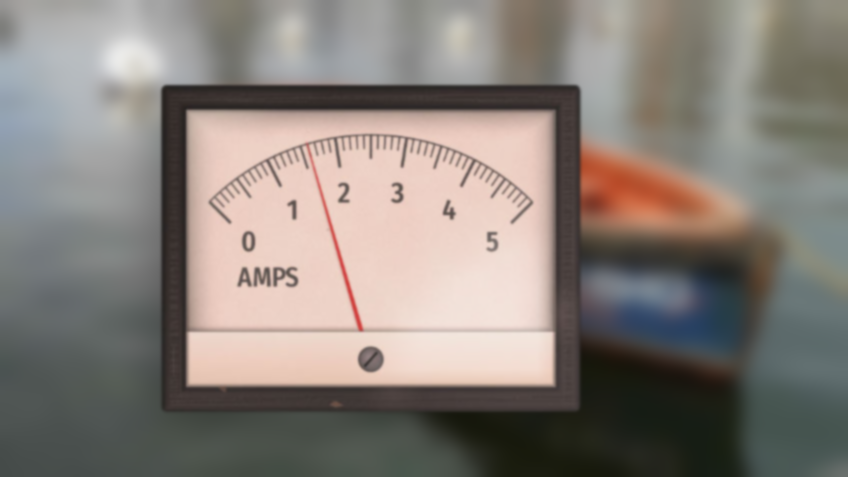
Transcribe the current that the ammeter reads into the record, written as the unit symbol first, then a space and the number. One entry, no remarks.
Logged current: A 1.6
